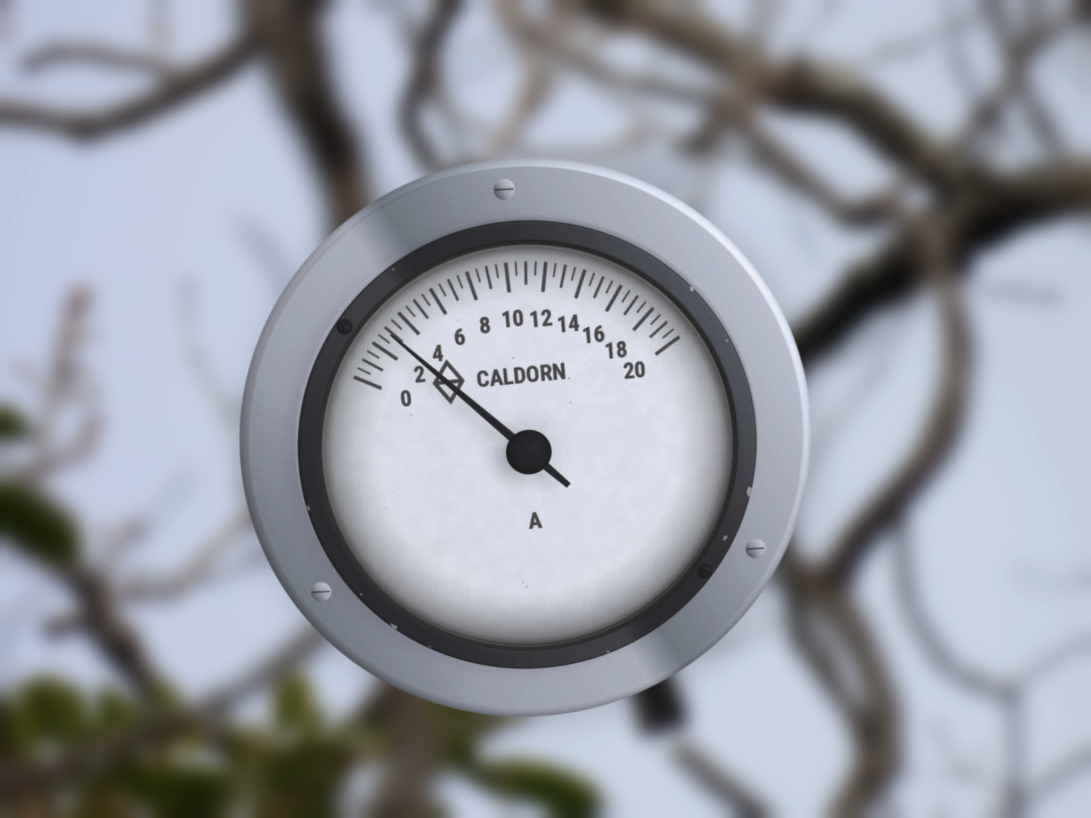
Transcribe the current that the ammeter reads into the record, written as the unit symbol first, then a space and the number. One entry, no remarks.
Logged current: A 3
